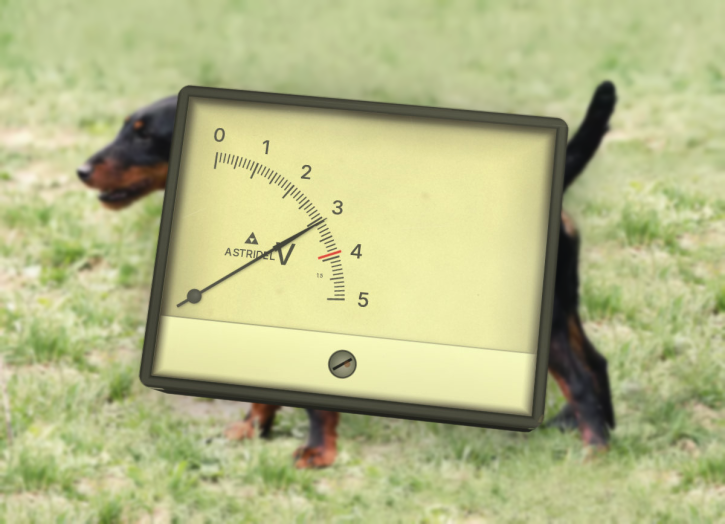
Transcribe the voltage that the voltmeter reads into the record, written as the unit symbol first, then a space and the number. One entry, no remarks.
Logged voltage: V 3.1
